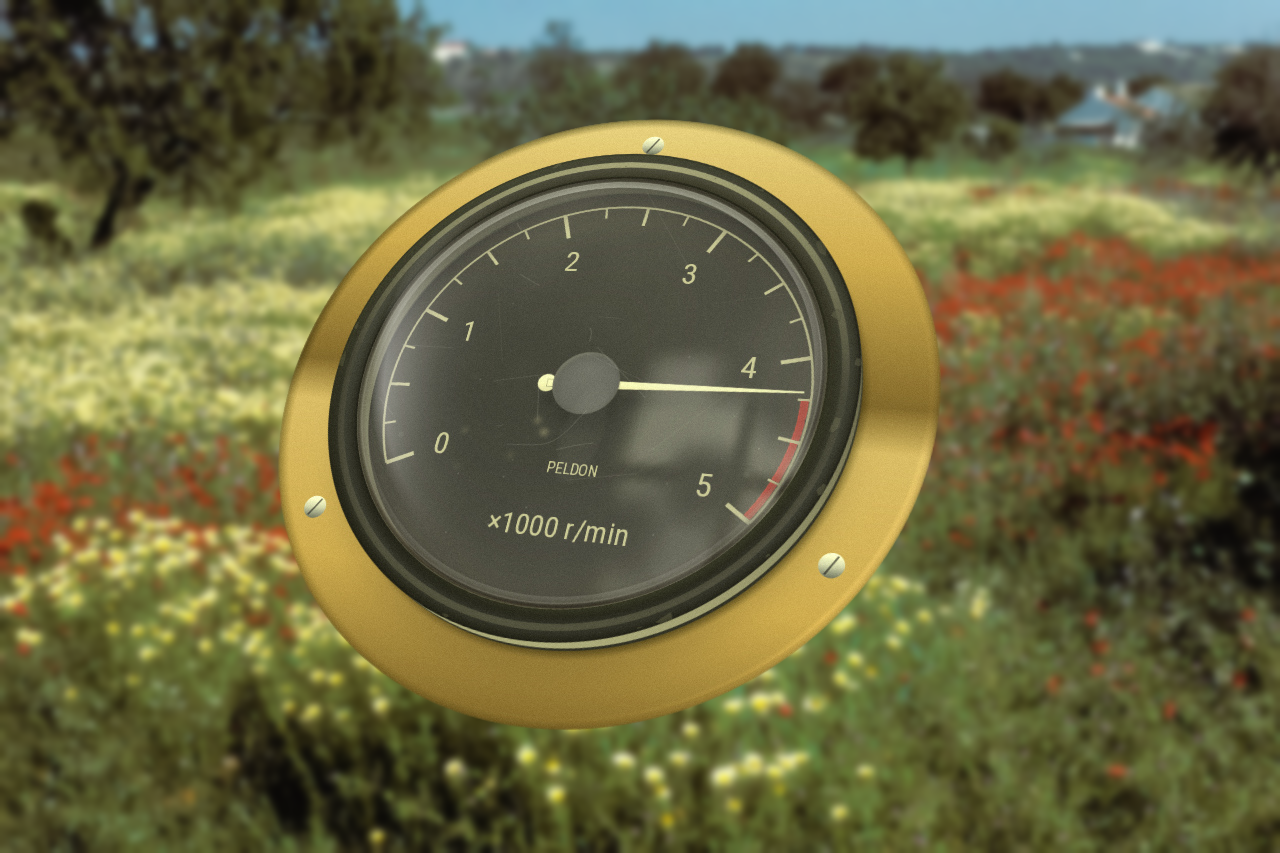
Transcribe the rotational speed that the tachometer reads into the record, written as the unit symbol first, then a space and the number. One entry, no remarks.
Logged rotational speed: rpm 4250
